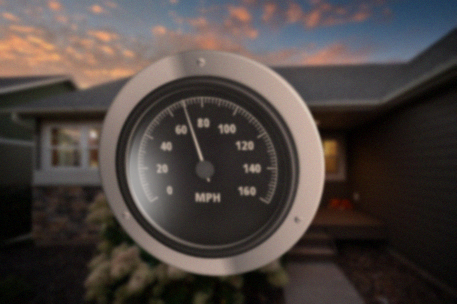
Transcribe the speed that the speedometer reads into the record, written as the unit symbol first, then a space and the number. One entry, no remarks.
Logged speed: mph 70
